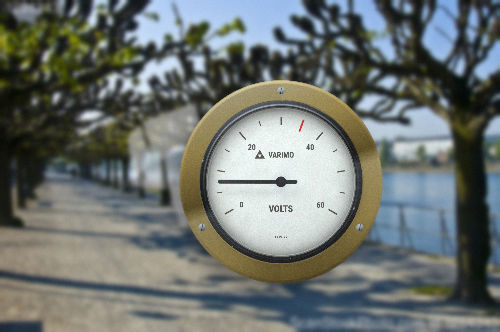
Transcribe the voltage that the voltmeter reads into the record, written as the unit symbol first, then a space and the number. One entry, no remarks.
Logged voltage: V 7.5
